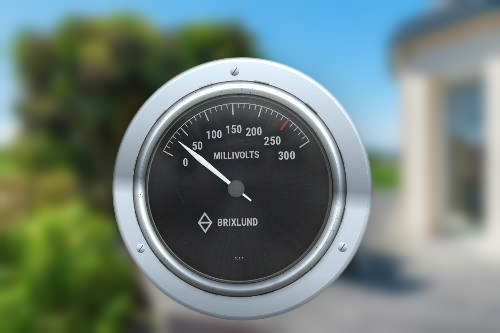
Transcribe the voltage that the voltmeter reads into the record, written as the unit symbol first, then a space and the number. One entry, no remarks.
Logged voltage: mV 30
